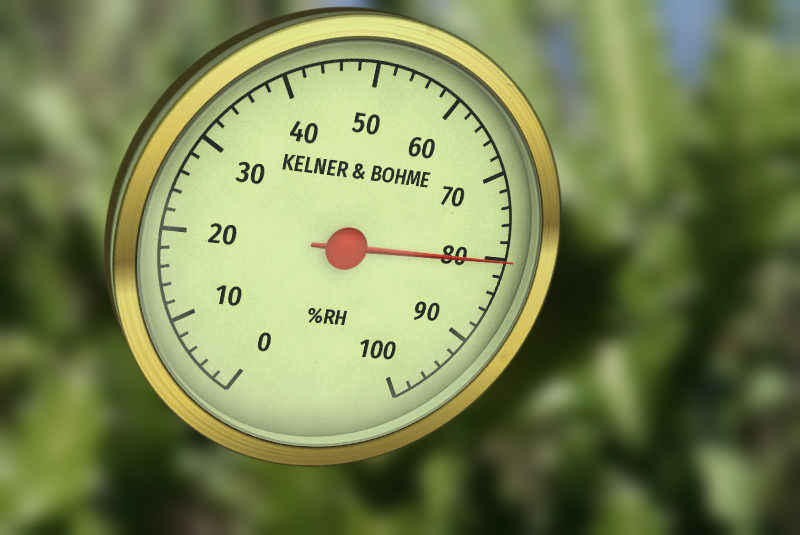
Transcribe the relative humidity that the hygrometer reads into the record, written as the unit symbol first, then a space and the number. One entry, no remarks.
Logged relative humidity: % 80
